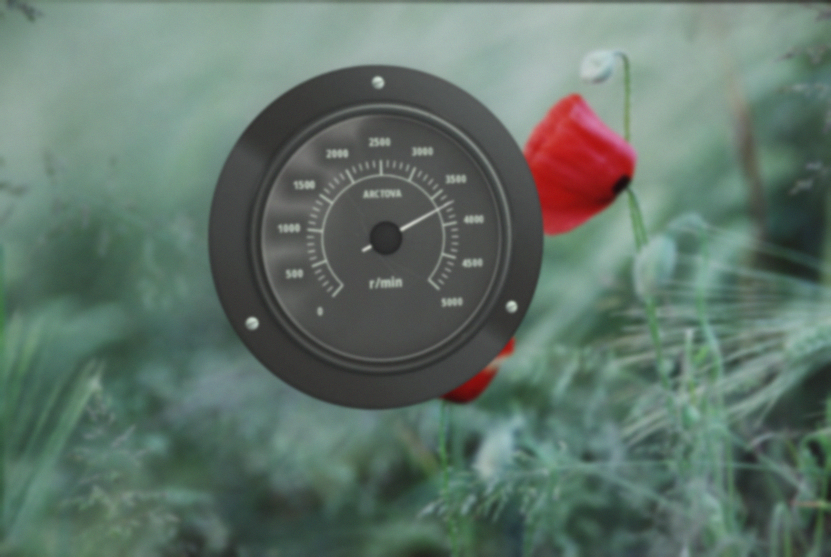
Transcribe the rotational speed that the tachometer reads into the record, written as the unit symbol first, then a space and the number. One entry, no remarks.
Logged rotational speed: rpm 3700
